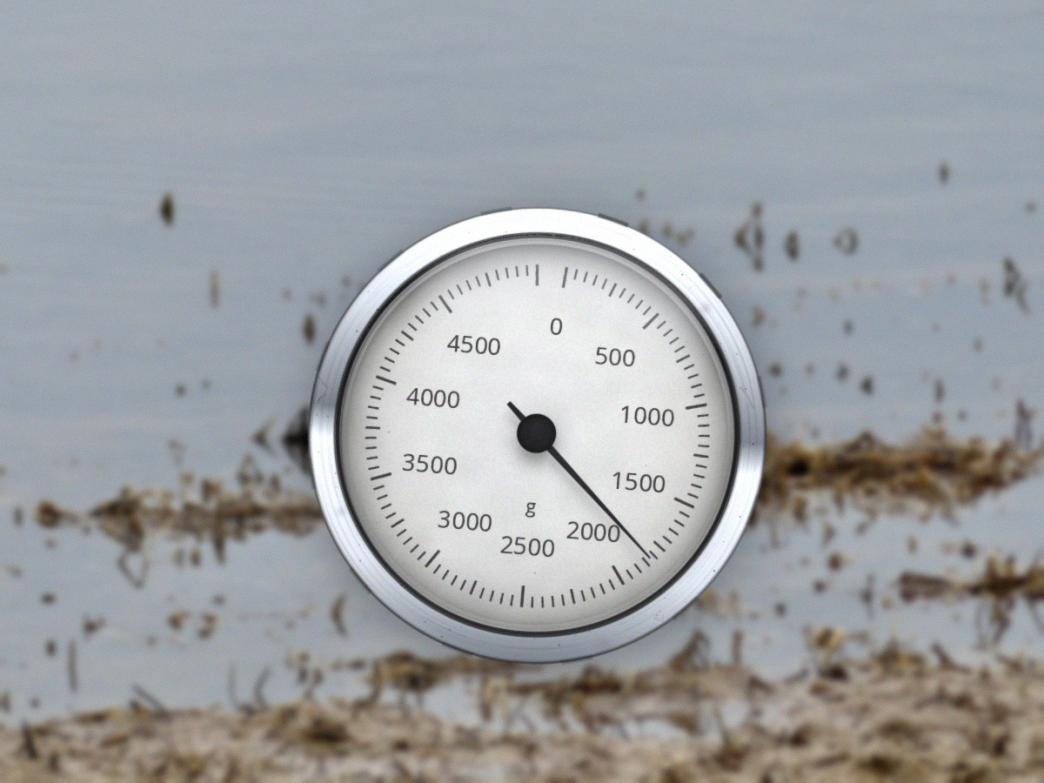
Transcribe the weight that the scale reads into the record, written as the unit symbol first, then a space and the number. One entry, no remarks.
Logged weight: g 1825
